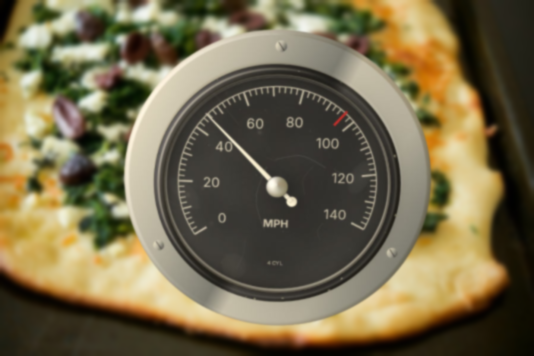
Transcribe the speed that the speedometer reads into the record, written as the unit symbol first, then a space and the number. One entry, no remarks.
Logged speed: mph 46
